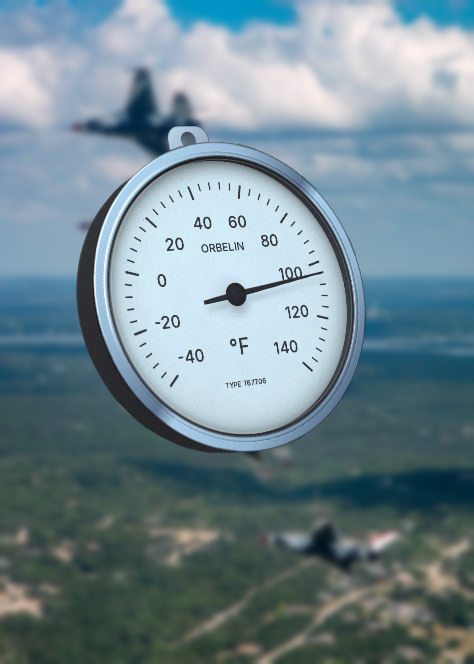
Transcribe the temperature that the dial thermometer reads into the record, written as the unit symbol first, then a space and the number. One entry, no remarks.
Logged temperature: °F 104
